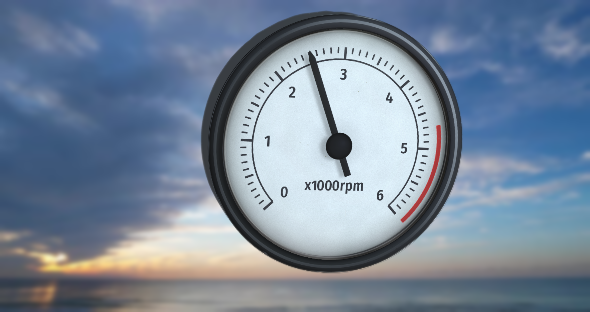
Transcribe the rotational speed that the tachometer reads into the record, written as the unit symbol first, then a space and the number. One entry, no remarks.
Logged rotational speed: rpm 2500
